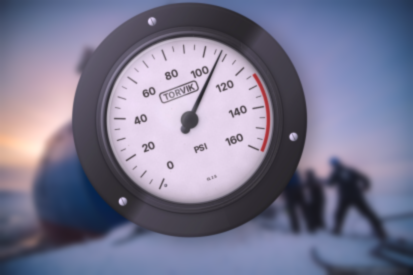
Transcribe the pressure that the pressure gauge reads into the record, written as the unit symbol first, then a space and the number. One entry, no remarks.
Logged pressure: psi 107.5
